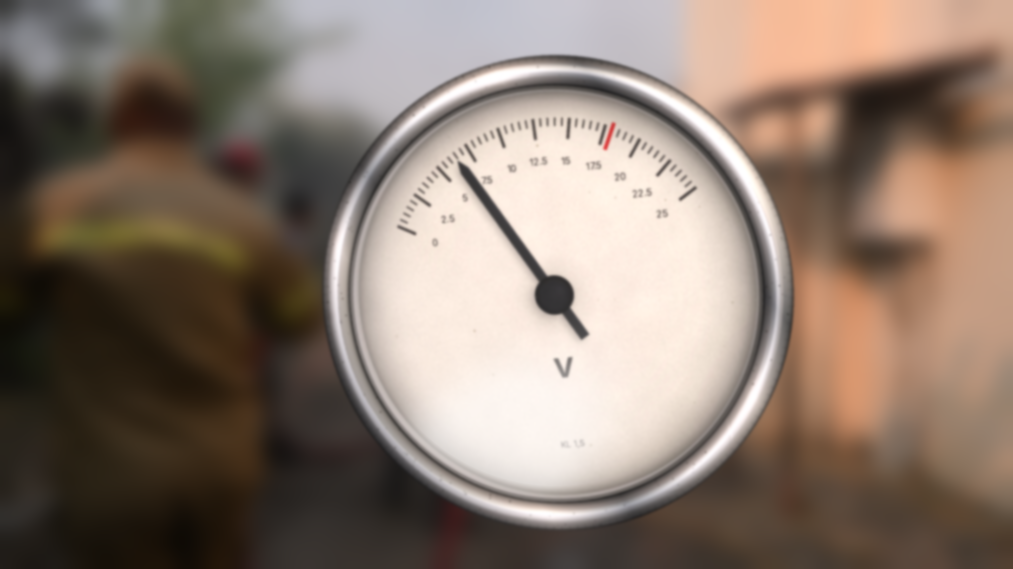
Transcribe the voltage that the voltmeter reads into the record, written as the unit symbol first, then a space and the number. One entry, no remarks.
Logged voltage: V 6.5
